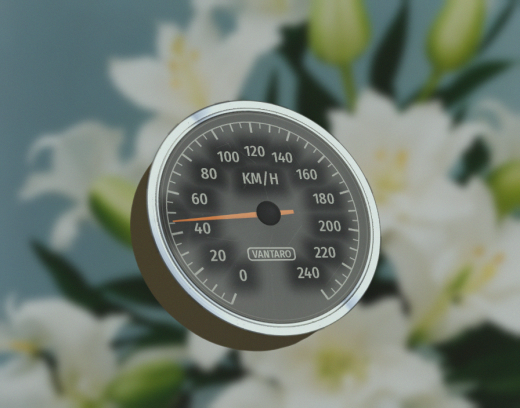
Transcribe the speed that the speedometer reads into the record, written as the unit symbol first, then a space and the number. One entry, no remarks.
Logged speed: km/h 45
